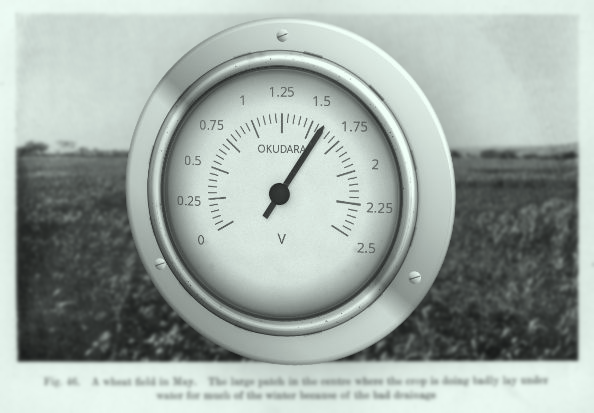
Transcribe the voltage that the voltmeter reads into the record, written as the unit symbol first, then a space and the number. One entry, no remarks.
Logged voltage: V 1.6
